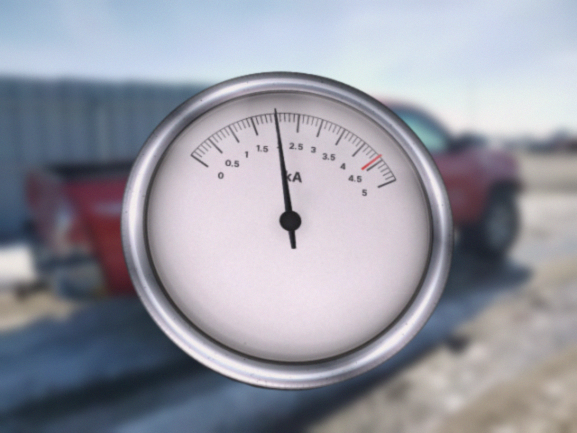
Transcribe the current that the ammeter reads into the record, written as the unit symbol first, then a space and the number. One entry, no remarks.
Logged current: kA 2
